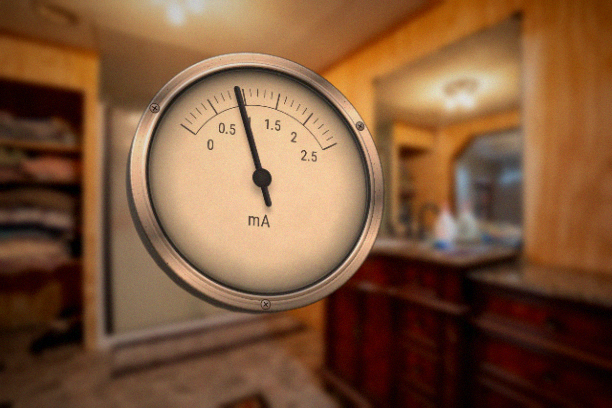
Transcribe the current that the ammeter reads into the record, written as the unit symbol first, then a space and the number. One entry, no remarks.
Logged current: mA 0.9
